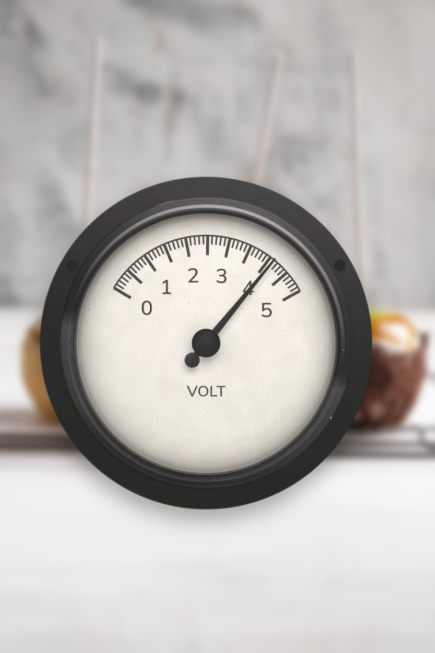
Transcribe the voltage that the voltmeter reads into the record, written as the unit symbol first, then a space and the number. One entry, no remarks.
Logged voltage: V 4.1
